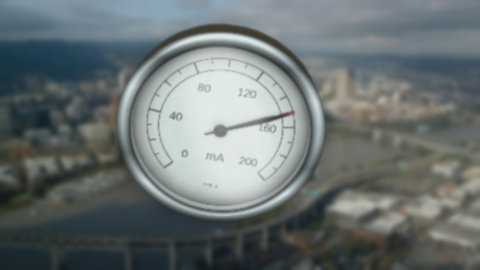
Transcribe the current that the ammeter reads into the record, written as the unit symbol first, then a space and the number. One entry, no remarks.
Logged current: mA 150
